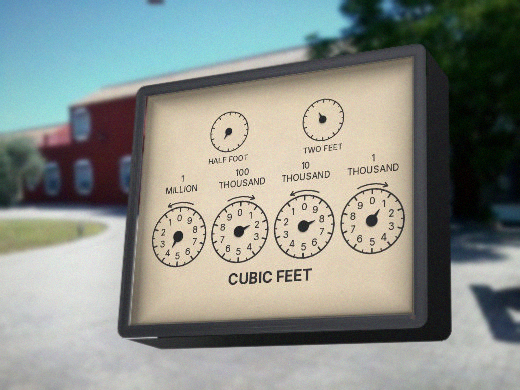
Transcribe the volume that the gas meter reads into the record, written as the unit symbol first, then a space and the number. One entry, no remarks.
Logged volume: ft³ 418100
